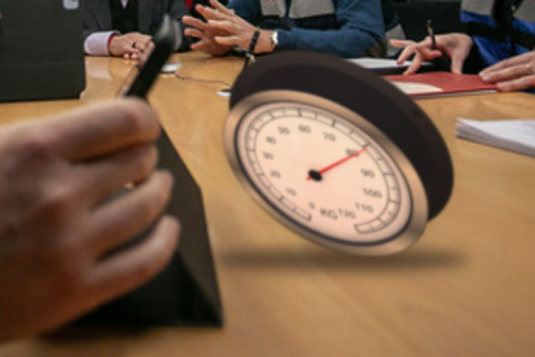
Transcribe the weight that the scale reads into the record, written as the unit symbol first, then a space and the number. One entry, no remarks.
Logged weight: kg 80
